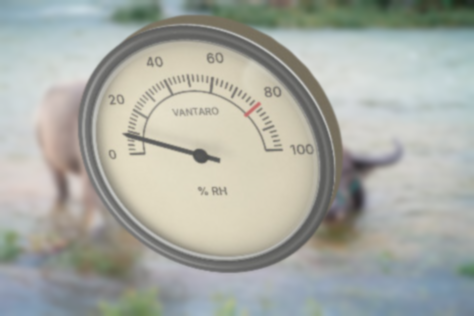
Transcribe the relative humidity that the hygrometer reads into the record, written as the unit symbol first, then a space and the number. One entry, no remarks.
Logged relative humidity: % 10
